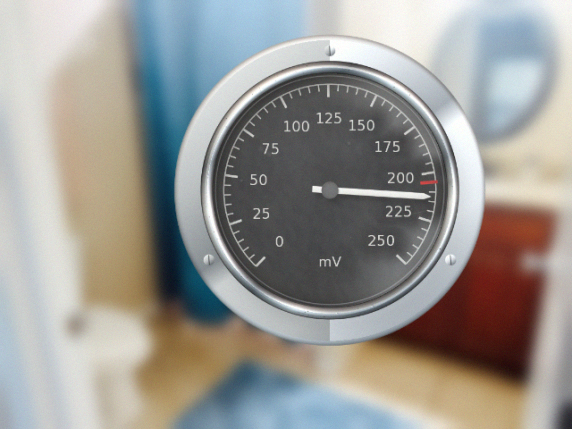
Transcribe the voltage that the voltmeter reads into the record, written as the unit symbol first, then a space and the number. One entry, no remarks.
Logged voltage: mV 212.5
